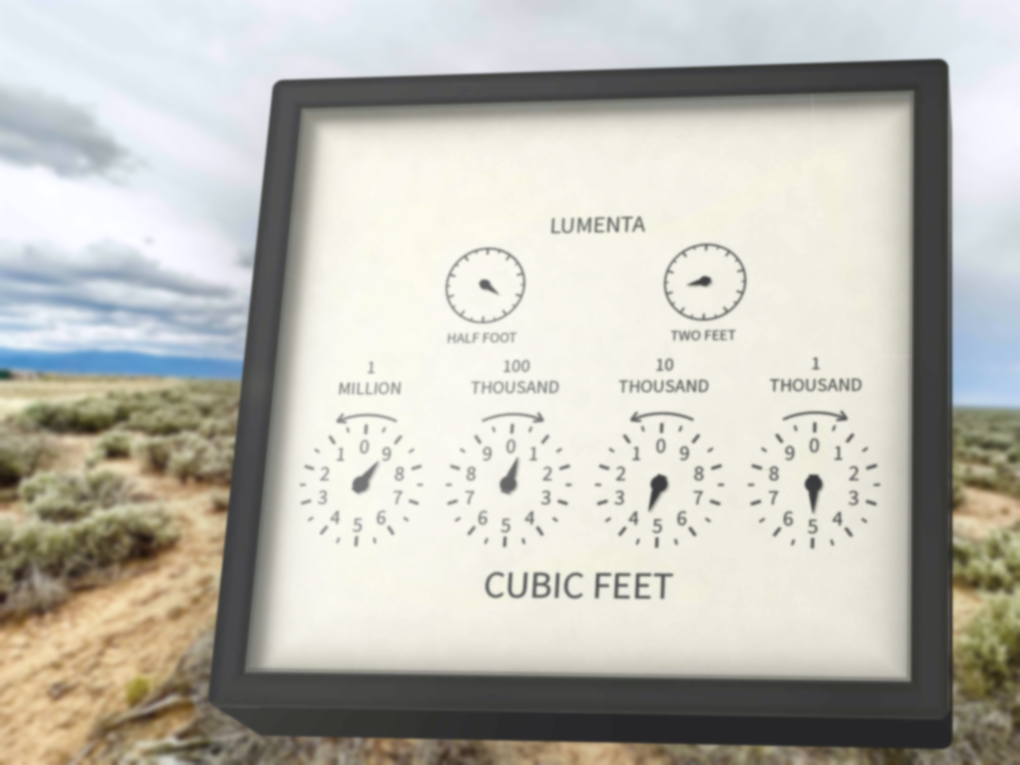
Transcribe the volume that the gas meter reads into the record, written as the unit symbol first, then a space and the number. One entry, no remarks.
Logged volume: ft³ 904500
